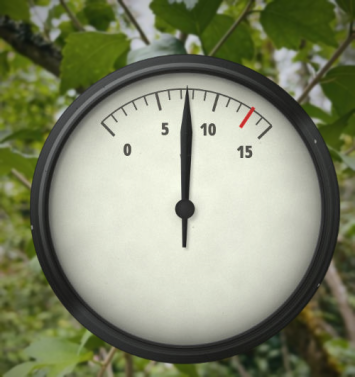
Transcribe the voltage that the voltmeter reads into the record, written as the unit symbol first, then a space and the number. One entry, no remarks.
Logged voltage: V 7.5
